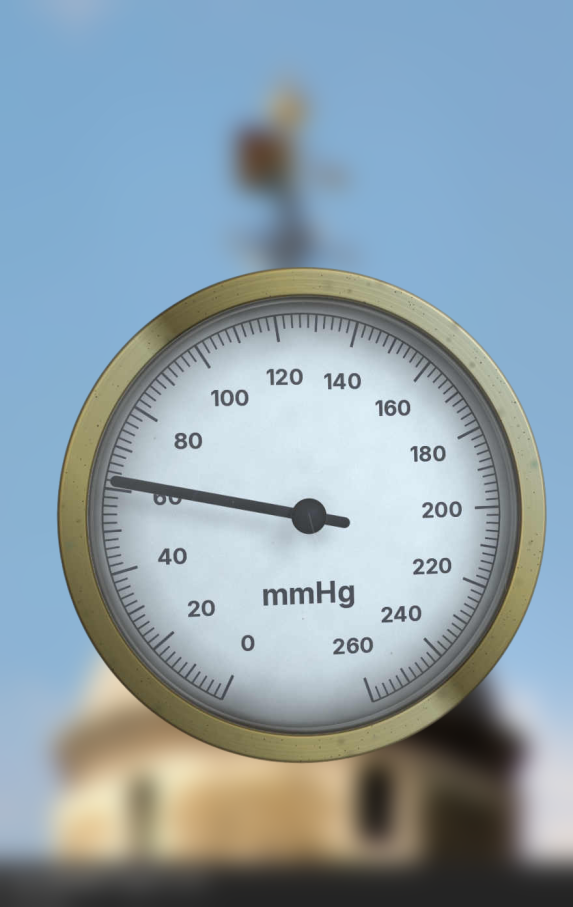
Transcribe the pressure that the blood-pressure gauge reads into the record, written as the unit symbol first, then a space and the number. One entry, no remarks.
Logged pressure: mmHg 62
